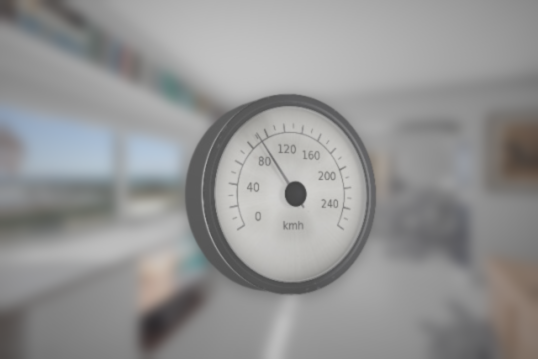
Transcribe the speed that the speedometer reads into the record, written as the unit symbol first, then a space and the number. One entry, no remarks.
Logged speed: km/h 90
